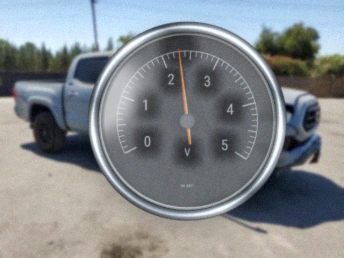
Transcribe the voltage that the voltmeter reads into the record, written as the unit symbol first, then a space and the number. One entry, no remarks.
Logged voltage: V 2.3
